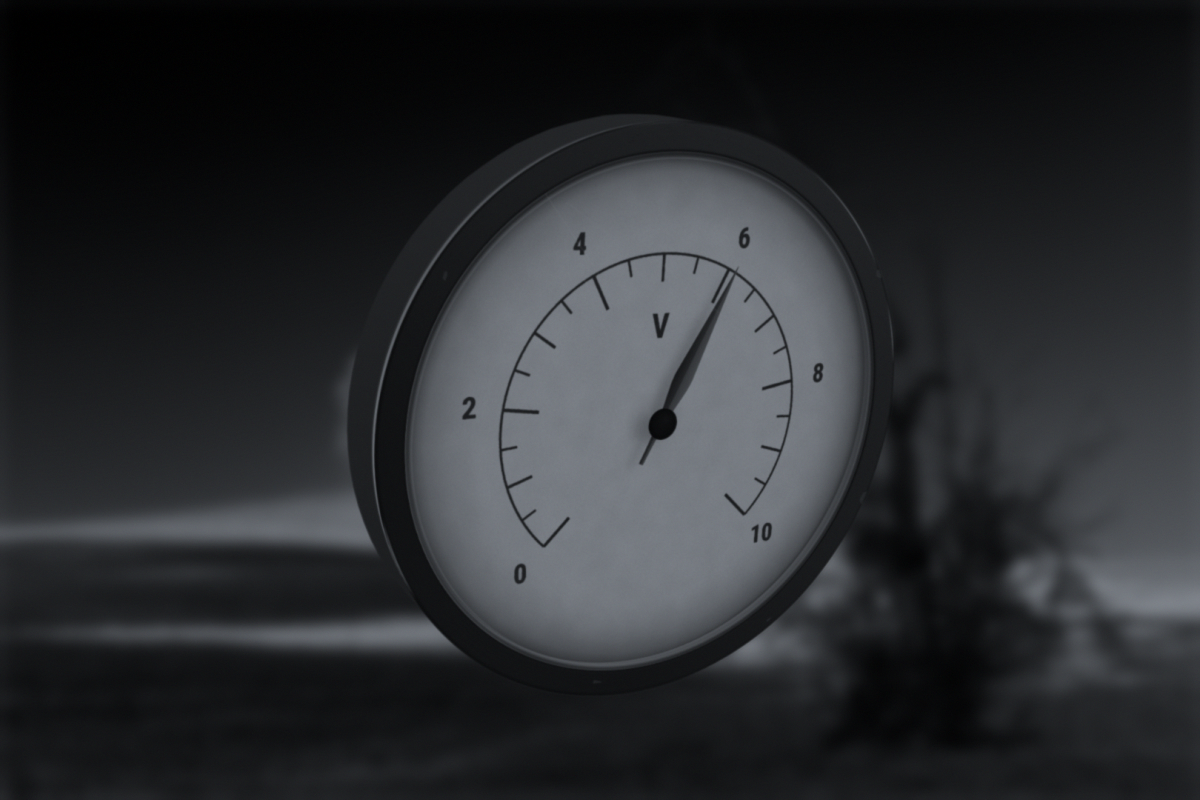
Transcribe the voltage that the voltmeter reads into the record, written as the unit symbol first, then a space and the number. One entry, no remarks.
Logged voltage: V 6
